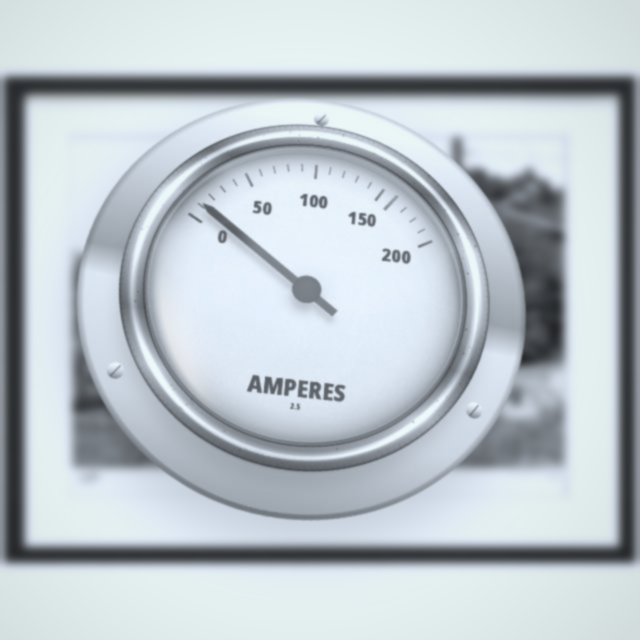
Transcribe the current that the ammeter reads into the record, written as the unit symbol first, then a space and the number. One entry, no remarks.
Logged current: A 10
